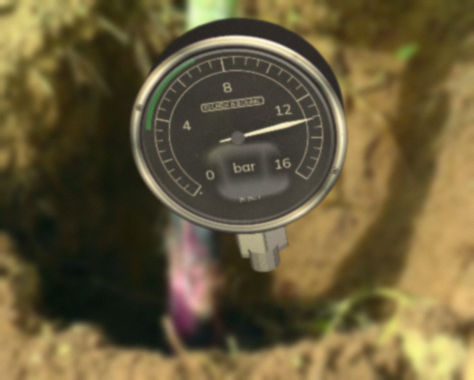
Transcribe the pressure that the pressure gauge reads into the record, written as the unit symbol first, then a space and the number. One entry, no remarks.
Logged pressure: bar 13
